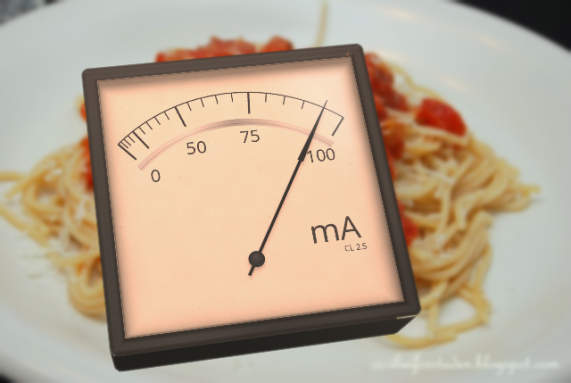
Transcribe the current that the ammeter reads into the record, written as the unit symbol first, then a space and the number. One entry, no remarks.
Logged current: mA 95
